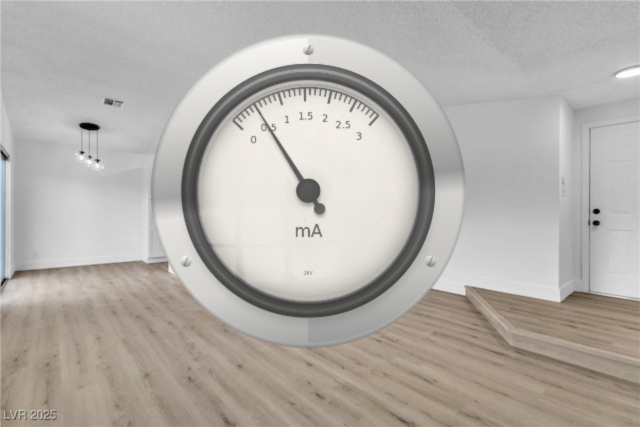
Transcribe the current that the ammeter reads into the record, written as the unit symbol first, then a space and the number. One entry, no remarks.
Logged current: mA 0.5
